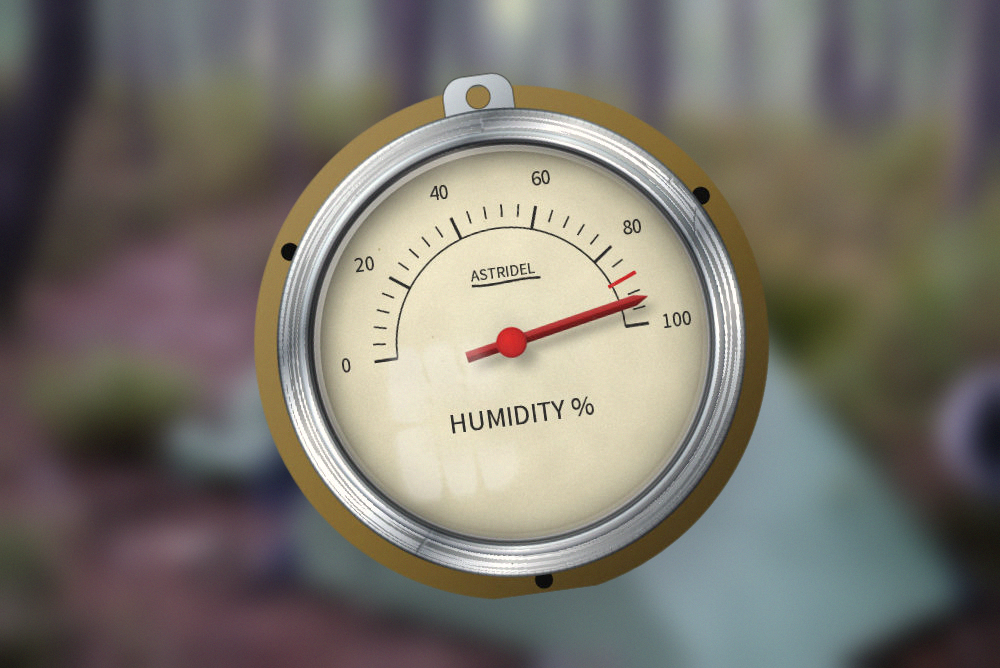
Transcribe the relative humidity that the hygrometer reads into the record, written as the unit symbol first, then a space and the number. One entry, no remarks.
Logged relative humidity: % 94
